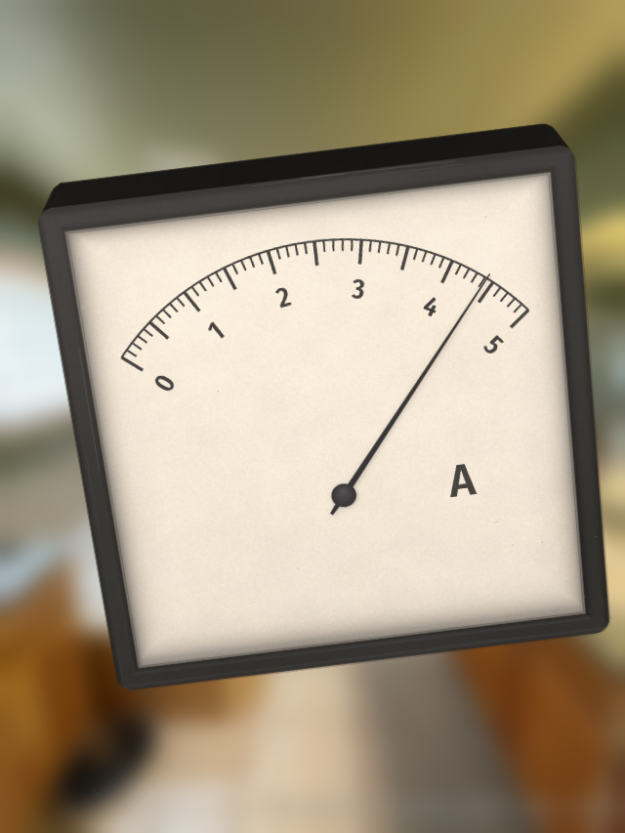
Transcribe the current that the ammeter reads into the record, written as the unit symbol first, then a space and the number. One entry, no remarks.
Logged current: A 4.4
